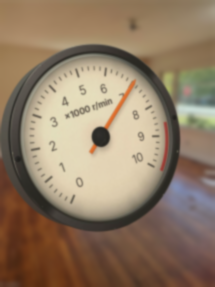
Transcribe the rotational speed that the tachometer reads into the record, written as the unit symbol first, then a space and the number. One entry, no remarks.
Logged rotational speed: rpm 7000
